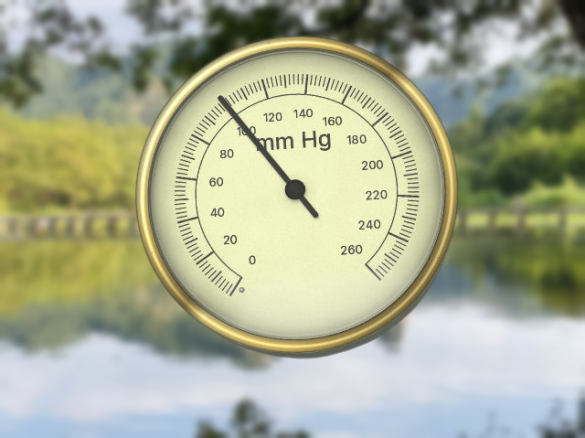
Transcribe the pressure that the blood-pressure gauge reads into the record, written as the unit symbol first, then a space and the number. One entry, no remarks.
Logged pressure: mmHg 100
